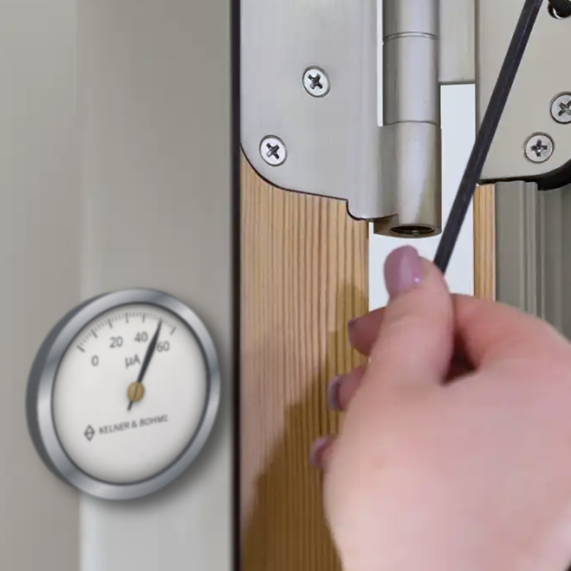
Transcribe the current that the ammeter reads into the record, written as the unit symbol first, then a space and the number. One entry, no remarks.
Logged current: µA 50
